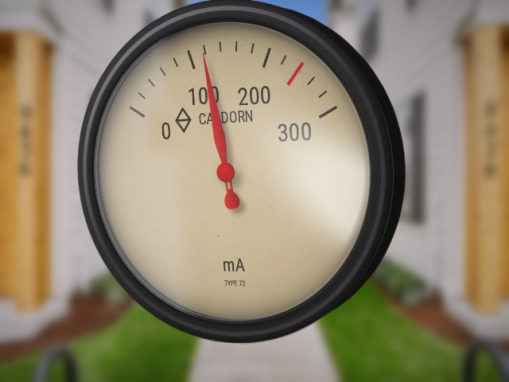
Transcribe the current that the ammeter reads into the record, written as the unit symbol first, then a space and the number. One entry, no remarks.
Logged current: mA 120
